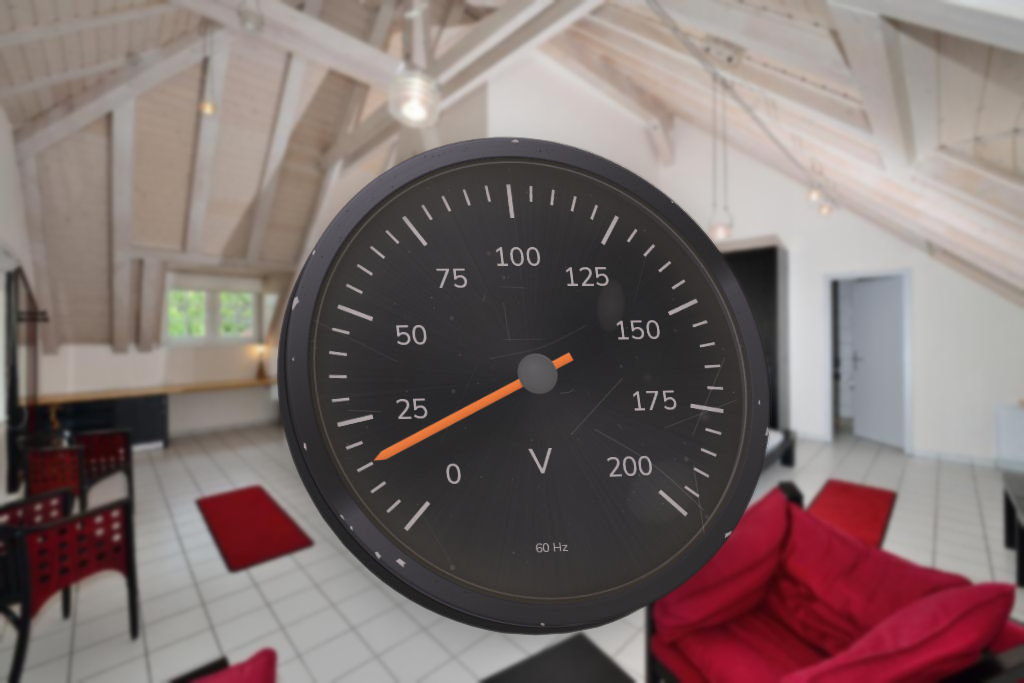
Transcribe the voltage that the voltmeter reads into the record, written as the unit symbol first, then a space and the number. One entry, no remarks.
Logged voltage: V 15
